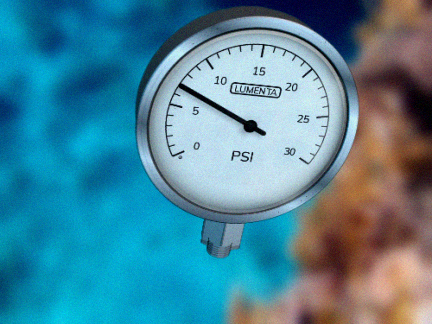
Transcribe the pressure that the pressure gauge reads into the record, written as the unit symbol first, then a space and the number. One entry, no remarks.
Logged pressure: psi 7
